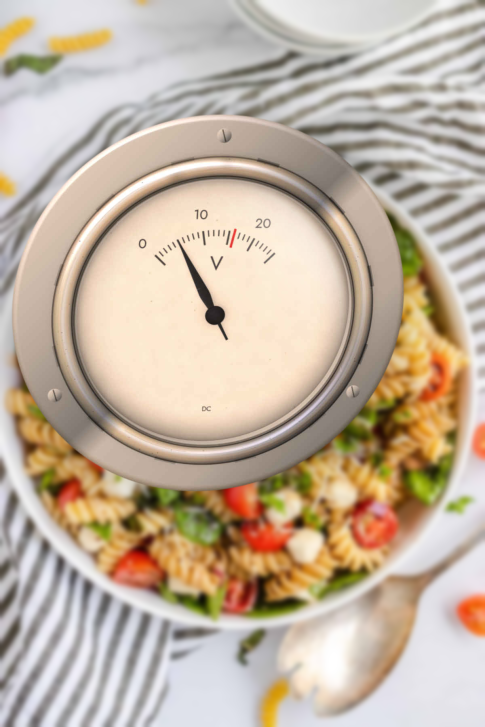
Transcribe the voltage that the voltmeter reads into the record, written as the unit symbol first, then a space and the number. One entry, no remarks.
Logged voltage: V 5
